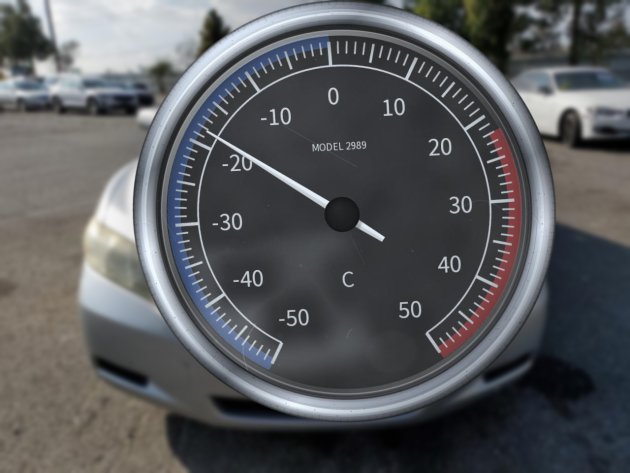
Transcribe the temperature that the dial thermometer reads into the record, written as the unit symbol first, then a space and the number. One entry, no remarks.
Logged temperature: °C -18
